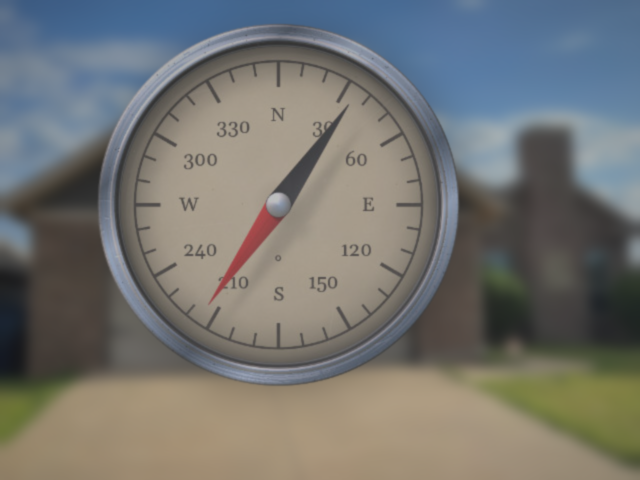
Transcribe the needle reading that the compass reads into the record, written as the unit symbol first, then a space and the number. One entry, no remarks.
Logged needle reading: ° 215
